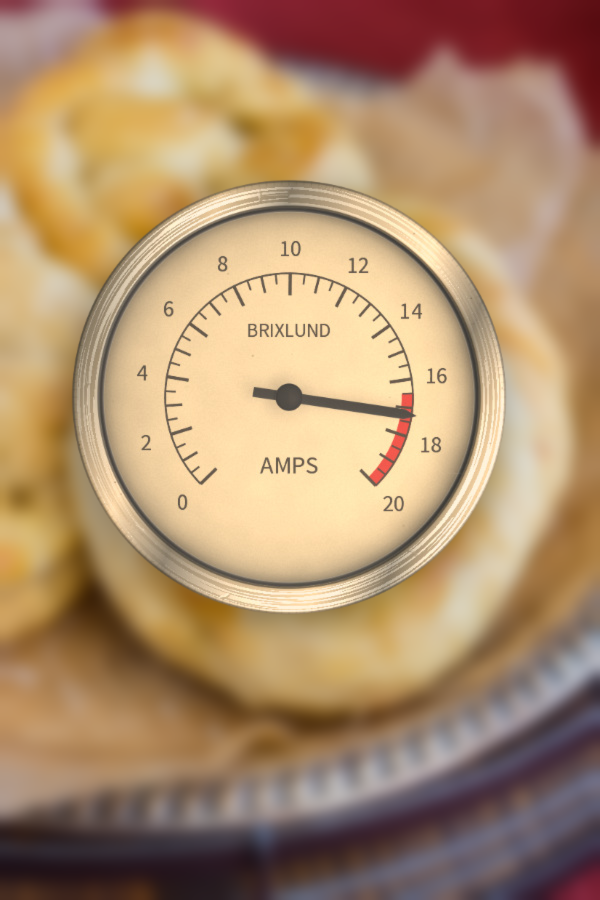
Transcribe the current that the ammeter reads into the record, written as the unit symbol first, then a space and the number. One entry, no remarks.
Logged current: A 17.25
